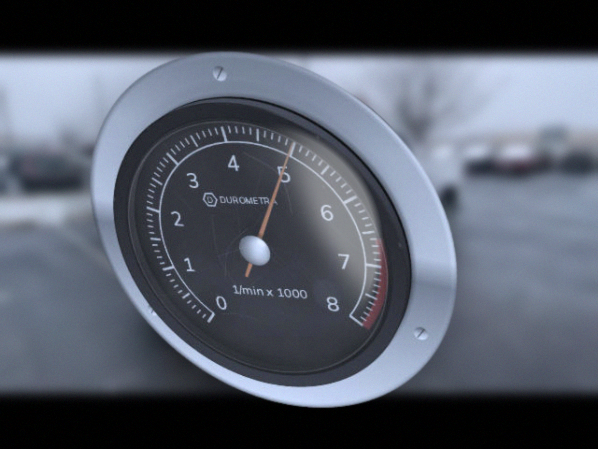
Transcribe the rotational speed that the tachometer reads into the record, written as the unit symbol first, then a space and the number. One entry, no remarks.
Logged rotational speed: rpm 5000
